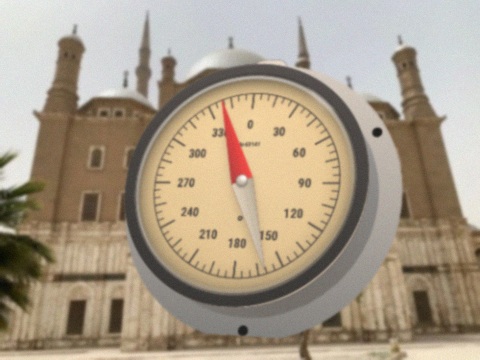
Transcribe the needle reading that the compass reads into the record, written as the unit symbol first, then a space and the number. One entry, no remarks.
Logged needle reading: ° 340
